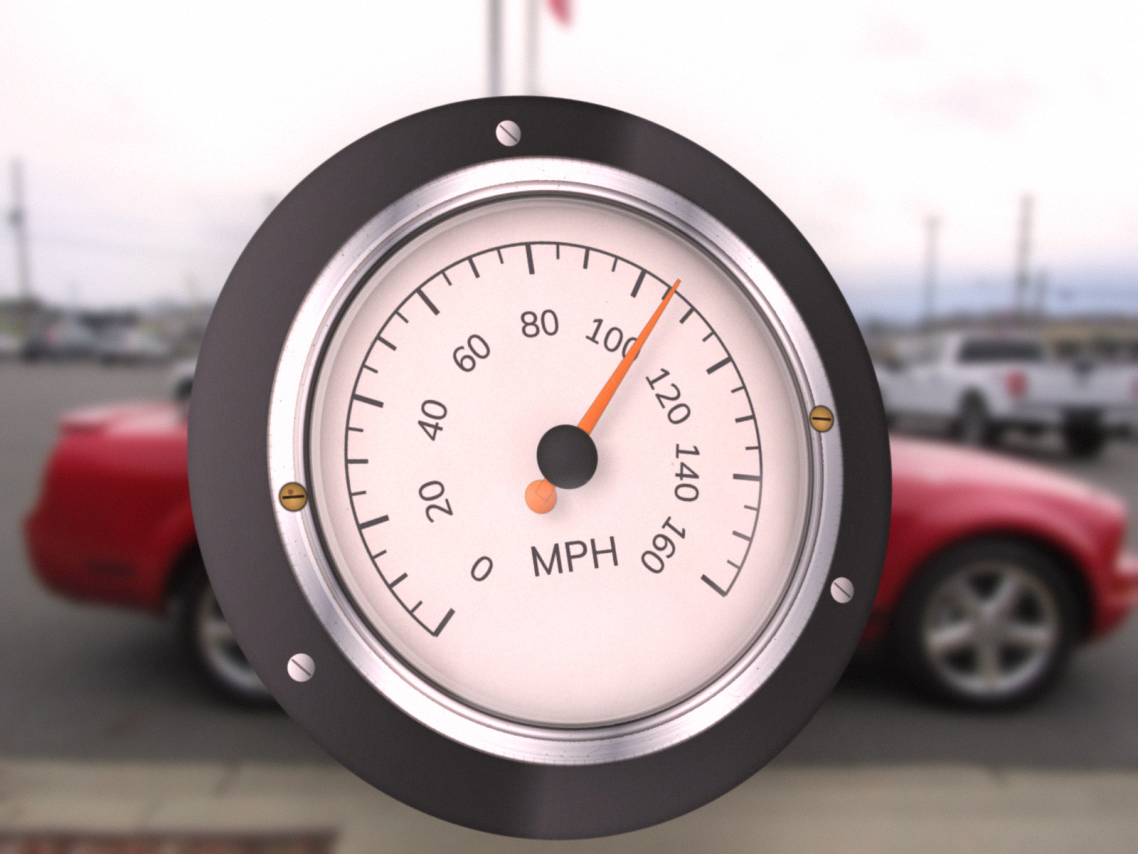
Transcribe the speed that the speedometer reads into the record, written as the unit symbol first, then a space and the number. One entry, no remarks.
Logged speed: mph 105
